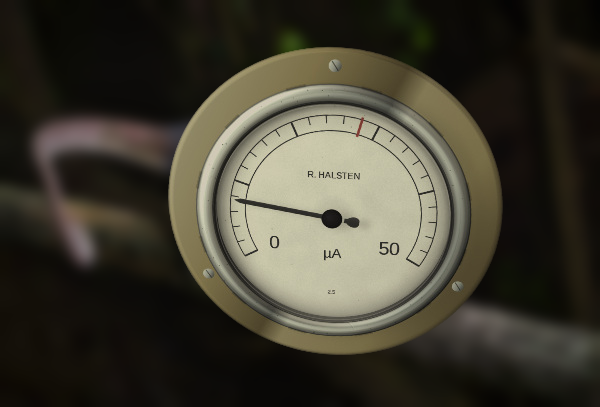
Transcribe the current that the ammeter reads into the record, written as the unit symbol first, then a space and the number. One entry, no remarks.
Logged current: µA 8
